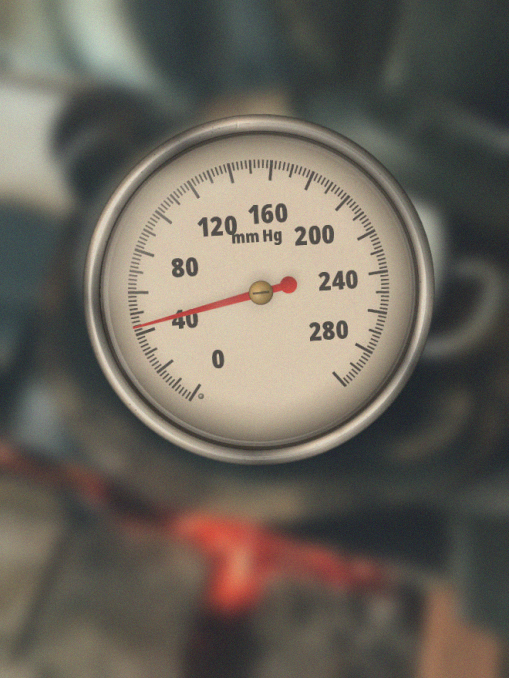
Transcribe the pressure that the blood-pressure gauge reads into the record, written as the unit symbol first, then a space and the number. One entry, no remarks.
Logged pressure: mmHg 44
